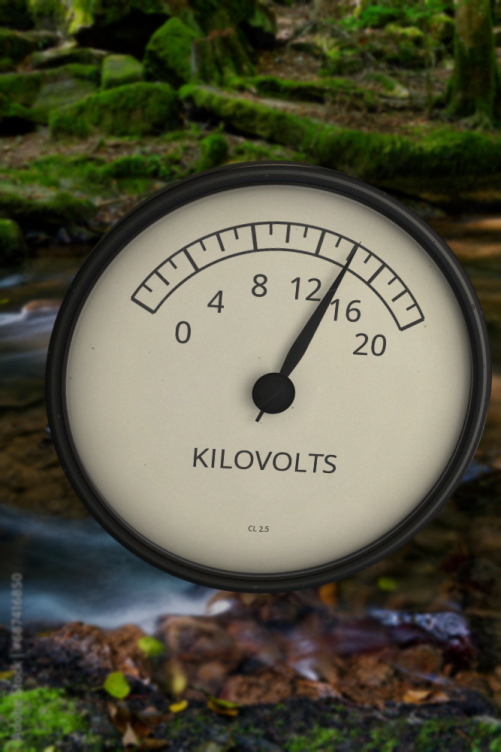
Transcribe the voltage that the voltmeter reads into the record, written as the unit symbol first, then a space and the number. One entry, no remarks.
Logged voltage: kV 14
